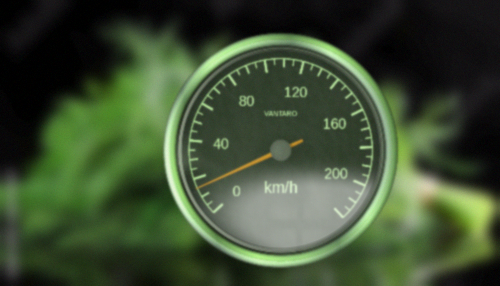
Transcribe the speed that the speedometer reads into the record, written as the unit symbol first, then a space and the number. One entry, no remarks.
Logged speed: km/h 15
